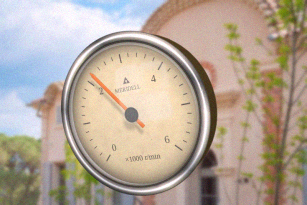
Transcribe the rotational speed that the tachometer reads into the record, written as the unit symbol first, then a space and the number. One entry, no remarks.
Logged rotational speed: rpm 2200
